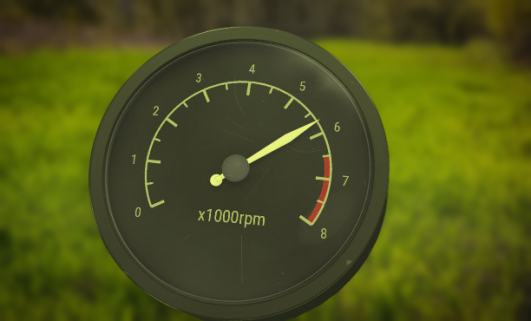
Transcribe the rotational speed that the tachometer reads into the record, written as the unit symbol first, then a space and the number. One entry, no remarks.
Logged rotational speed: rpm 5750
